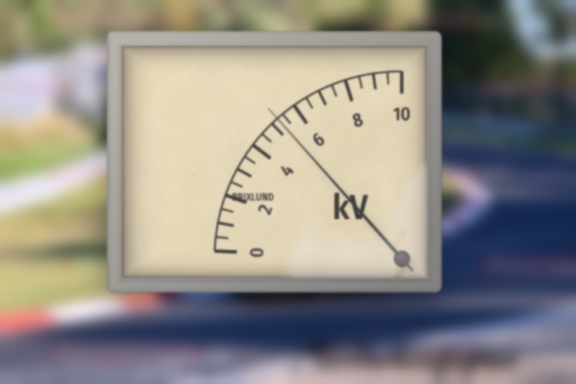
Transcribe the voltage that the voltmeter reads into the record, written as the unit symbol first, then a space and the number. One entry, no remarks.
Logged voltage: kV 5.25
